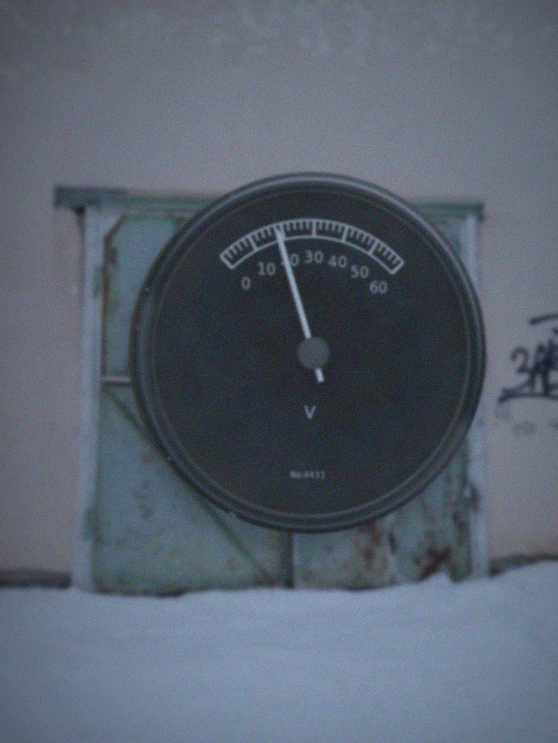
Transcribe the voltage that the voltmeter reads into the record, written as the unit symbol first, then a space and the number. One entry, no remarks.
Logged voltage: V 18
